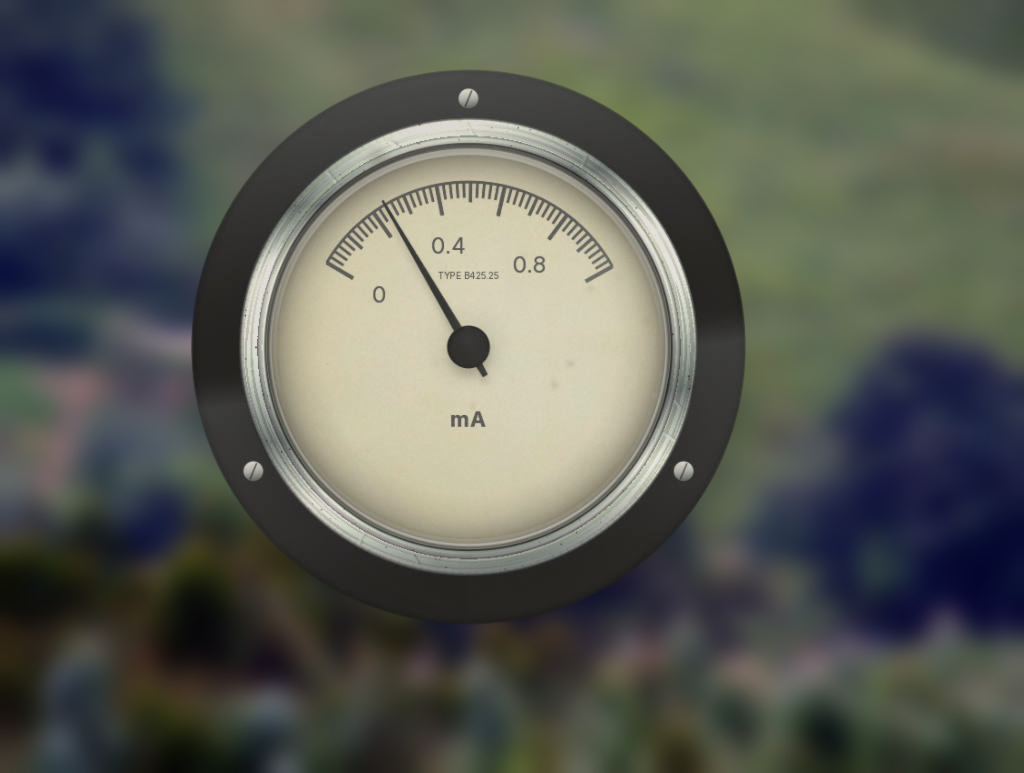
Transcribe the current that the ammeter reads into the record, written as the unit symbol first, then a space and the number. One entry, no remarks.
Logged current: mA 0.24
